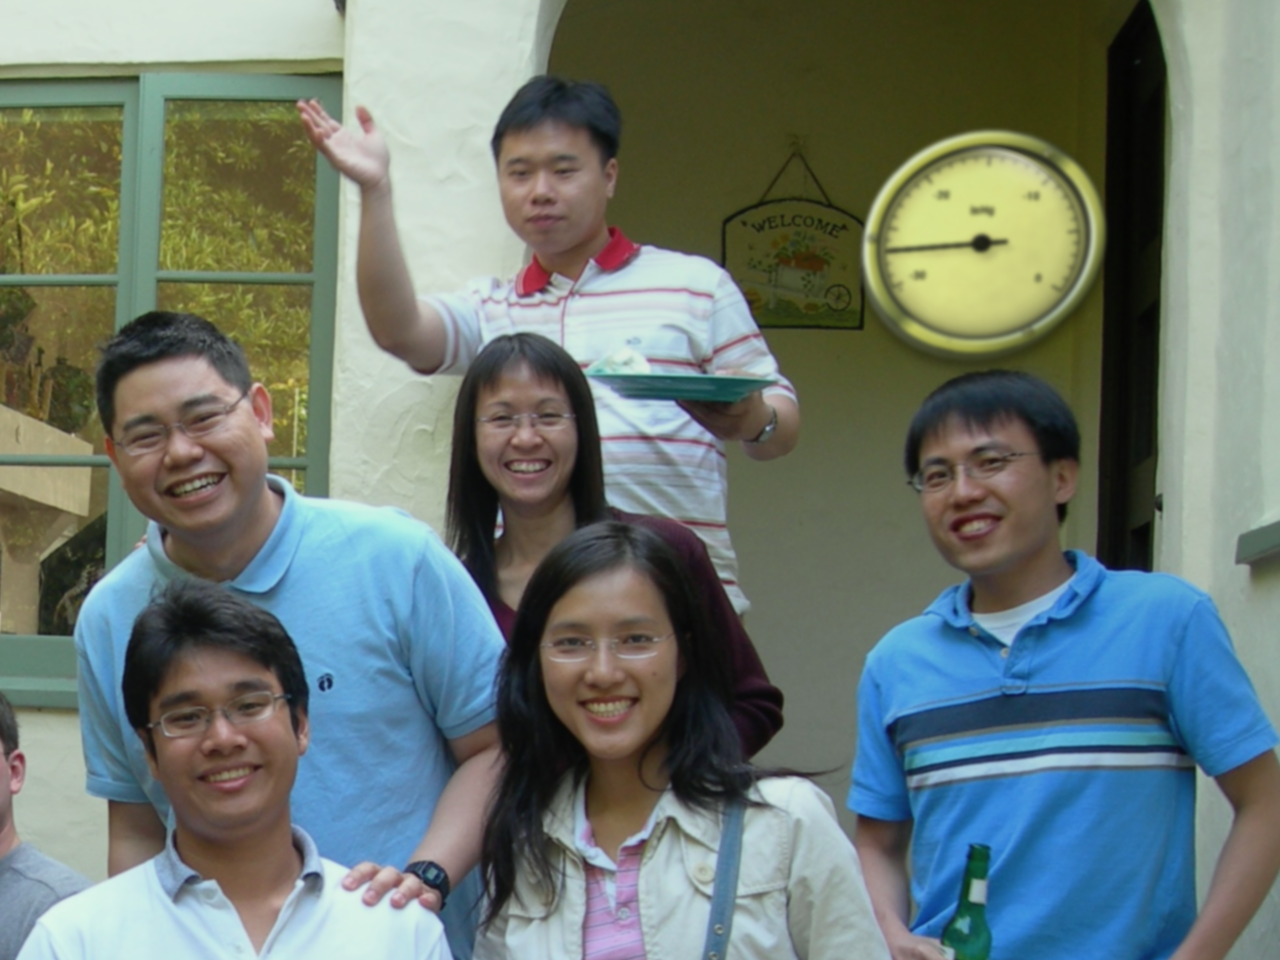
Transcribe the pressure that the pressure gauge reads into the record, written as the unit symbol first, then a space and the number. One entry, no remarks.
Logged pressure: inHg -27
